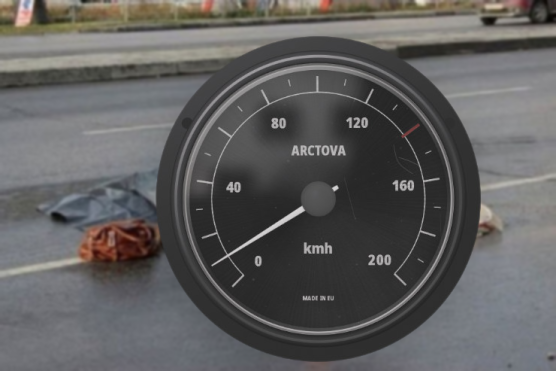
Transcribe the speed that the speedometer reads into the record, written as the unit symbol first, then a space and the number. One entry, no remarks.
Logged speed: km/h 10
